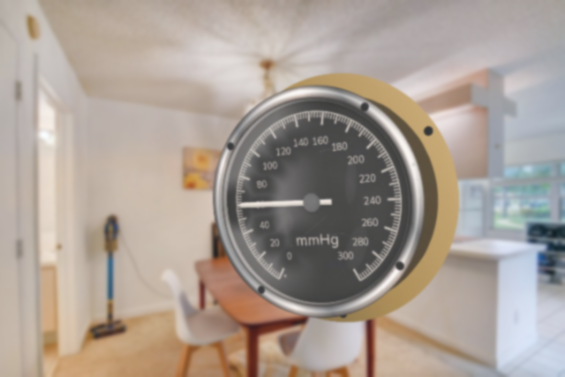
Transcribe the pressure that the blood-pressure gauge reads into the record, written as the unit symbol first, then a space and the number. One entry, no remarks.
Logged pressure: mmHg 60
